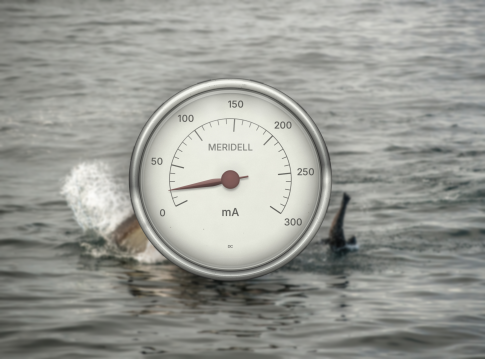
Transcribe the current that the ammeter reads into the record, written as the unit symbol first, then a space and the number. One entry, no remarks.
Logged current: mA 20
